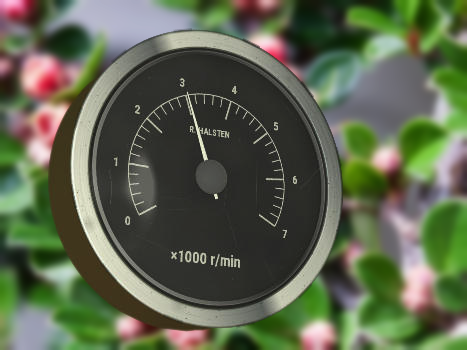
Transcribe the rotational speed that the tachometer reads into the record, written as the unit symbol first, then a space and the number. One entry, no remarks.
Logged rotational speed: rpm 3000
